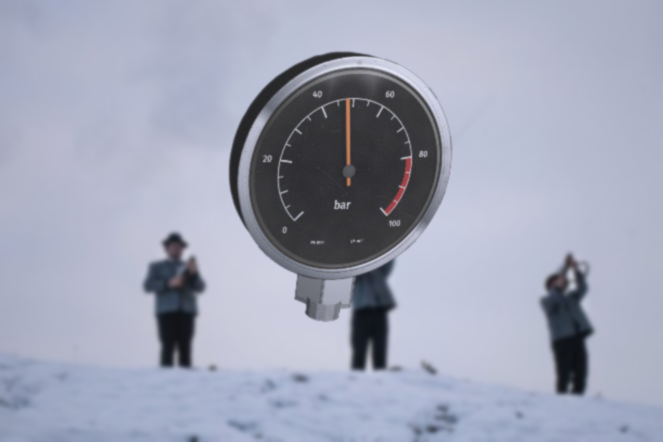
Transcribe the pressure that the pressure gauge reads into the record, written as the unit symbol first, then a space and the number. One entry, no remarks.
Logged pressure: bar 47.5
